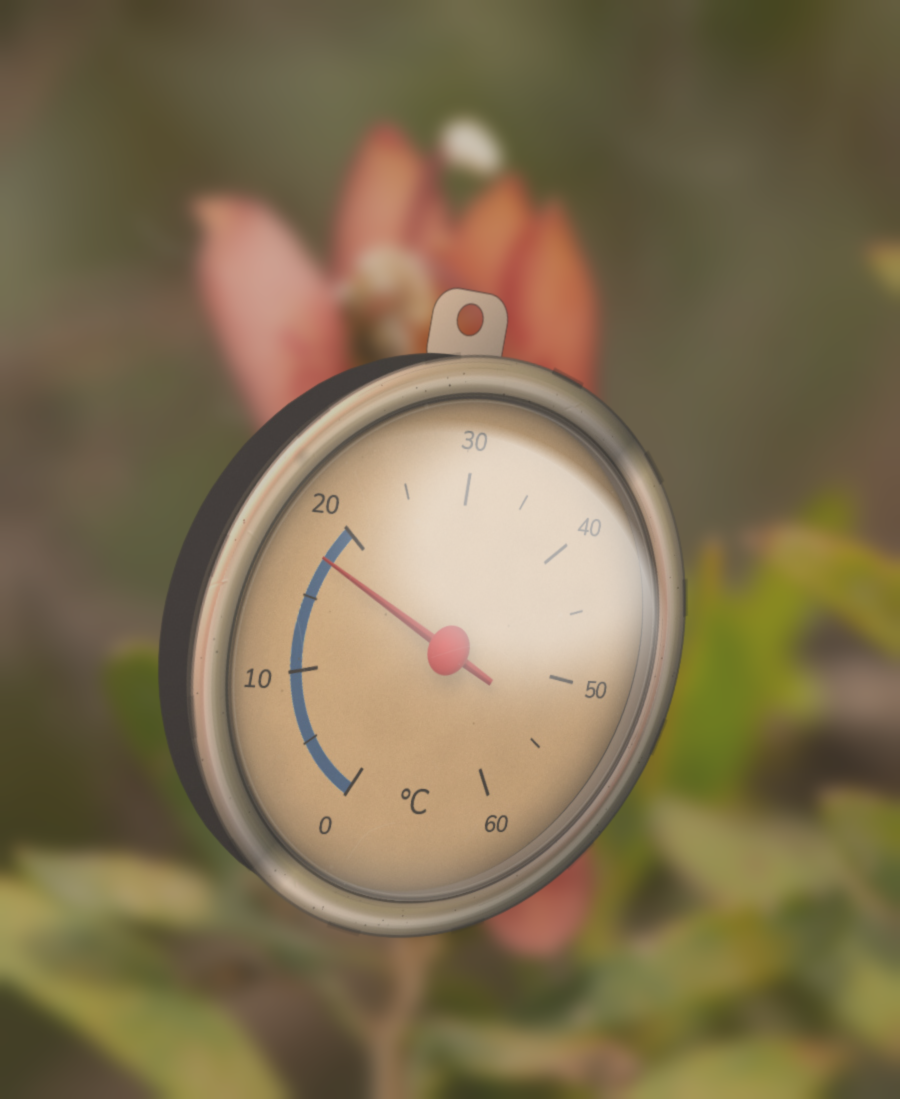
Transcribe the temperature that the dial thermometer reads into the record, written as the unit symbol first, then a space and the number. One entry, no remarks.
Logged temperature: °C 17.5
